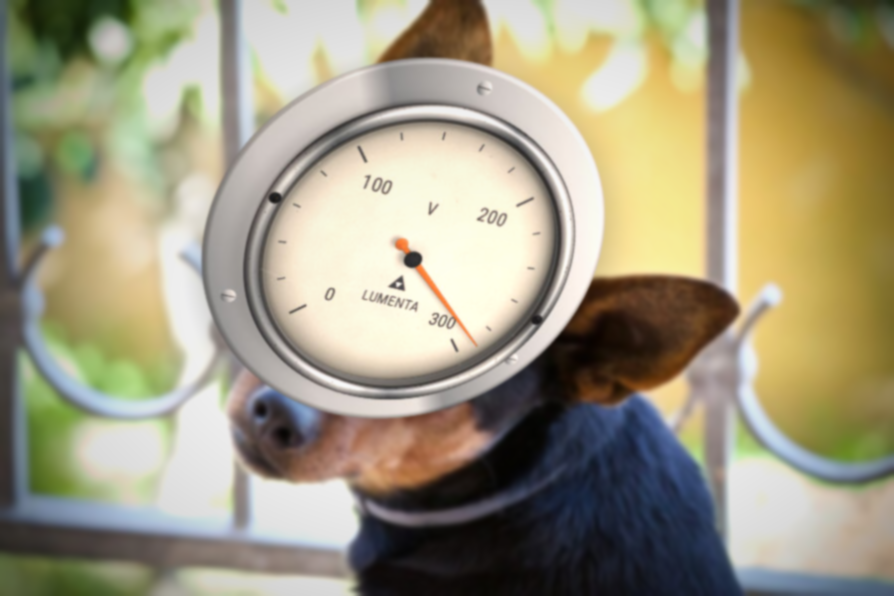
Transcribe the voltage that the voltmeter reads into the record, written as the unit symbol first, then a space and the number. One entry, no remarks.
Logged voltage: V 290
